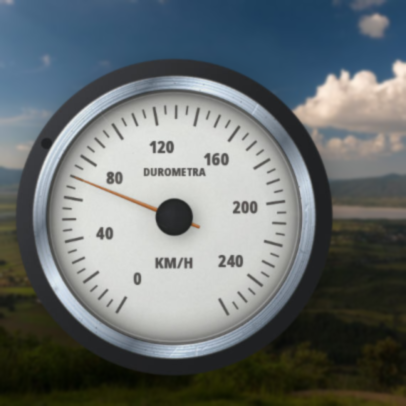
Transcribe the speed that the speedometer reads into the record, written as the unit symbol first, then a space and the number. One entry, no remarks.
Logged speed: km/h 70
